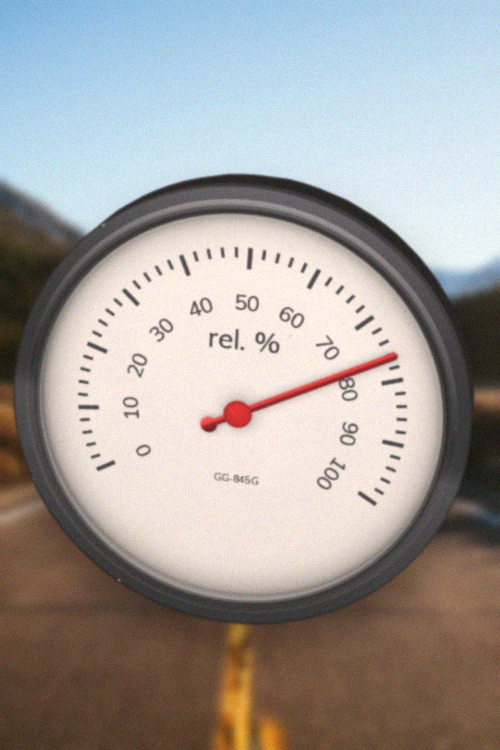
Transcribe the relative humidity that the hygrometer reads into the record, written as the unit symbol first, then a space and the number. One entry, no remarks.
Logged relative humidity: % 76
